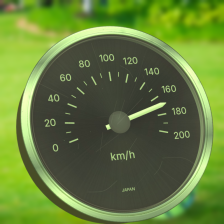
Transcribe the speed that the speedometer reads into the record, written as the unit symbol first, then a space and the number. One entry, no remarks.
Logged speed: km/h 170
